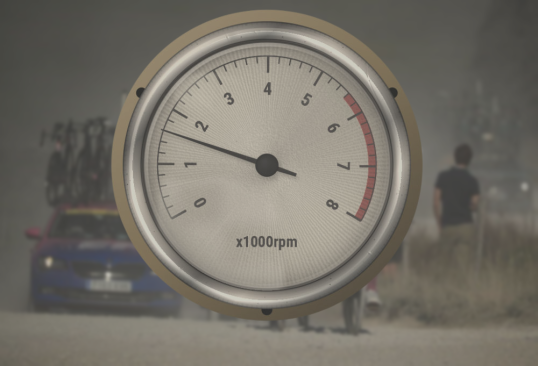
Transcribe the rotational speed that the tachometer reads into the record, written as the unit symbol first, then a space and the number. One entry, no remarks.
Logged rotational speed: rpm 1600
